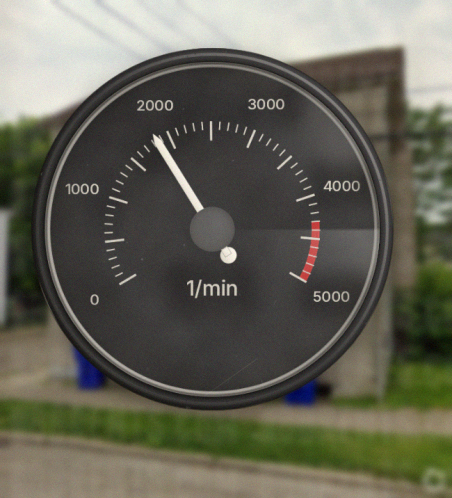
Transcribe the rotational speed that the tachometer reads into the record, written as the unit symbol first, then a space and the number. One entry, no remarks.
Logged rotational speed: rpm 1850
